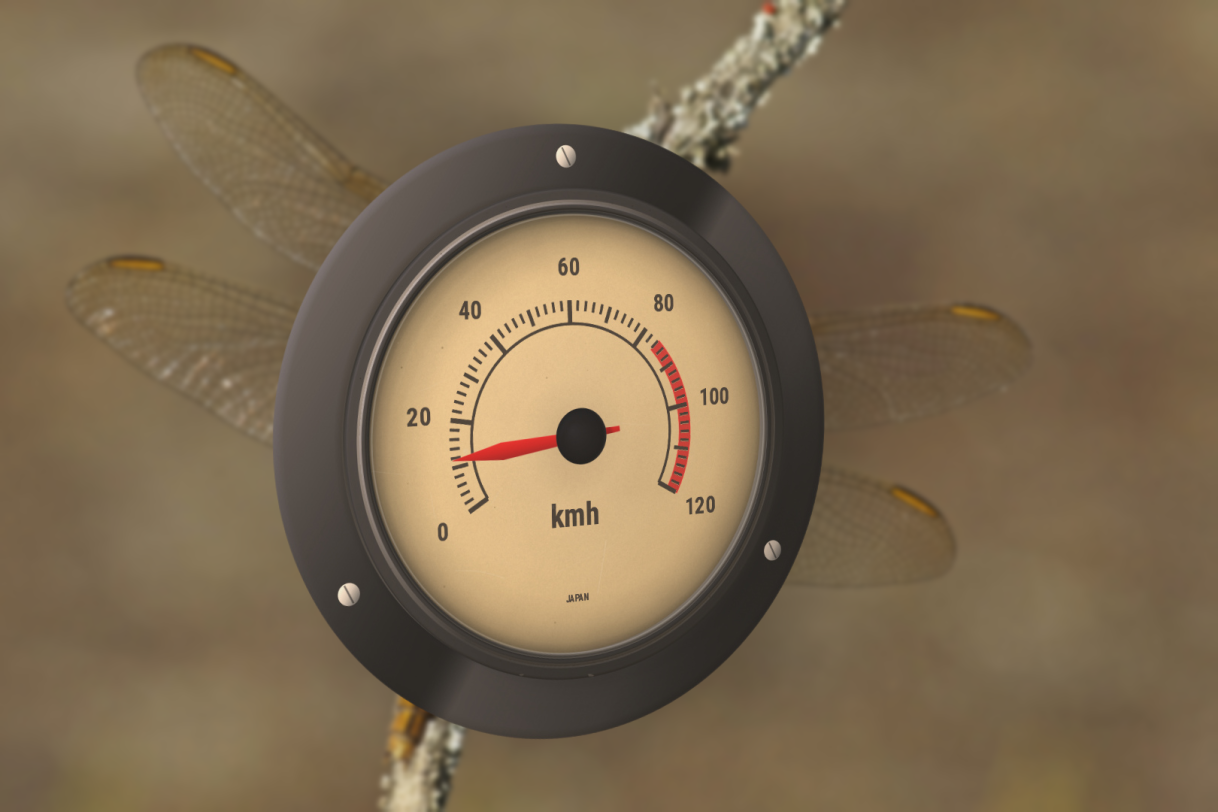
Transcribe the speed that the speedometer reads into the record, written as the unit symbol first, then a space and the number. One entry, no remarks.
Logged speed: km/h 12
